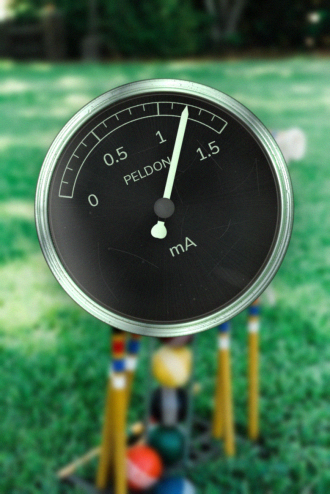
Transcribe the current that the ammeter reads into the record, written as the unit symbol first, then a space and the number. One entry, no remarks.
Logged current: mA 1.2
